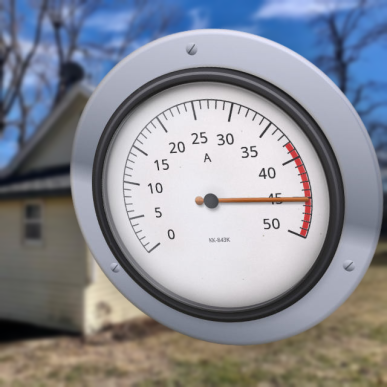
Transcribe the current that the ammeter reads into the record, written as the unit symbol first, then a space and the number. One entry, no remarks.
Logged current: A 45
